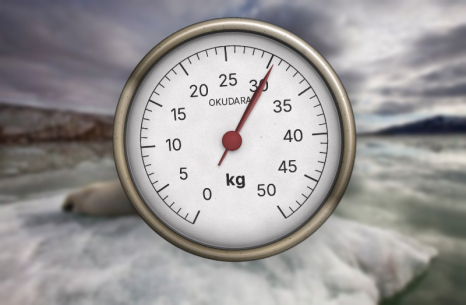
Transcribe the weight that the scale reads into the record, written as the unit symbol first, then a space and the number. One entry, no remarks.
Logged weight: kg 30.5
